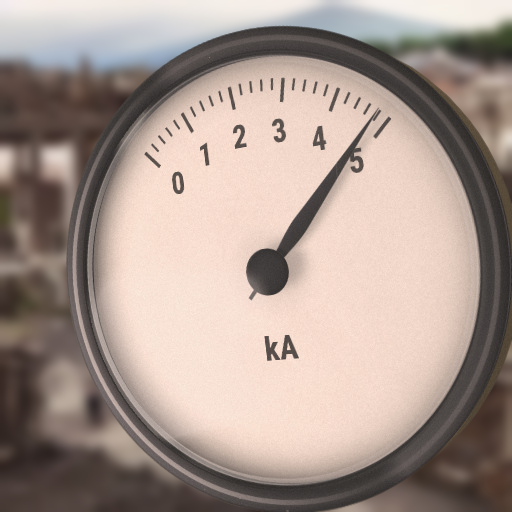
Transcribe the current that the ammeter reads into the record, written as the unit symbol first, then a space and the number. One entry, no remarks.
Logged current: kA 4.8
